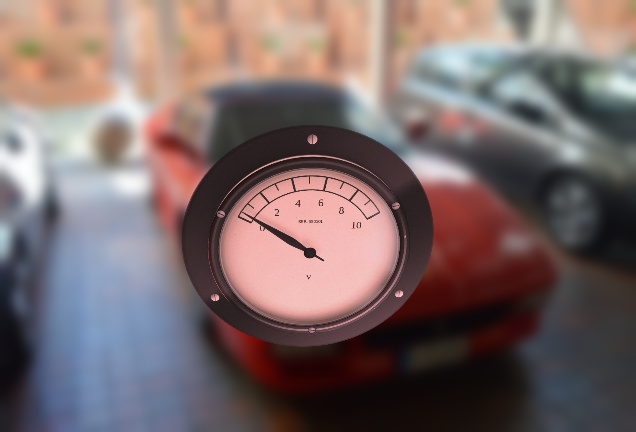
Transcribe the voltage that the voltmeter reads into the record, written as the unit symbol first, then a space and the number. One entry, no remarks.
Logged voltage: V 0.5
